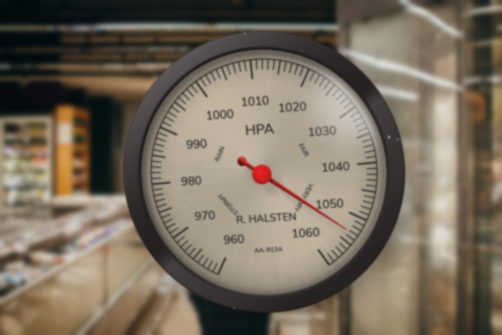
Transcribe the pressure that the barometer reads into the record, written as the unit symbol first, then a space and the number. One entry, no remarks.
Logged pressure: hPa 1053
